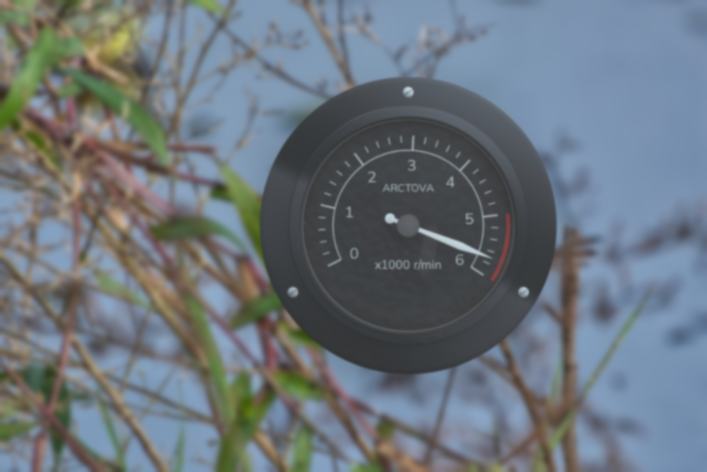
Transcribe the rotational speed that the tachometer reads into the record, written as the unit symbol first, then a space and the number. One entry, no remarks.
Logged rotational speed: rpm 5700
